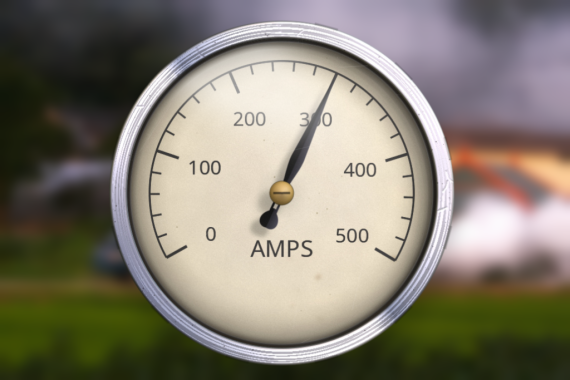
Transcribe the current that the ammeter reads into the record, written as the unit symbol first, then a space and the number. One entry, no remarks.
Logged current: A 300
